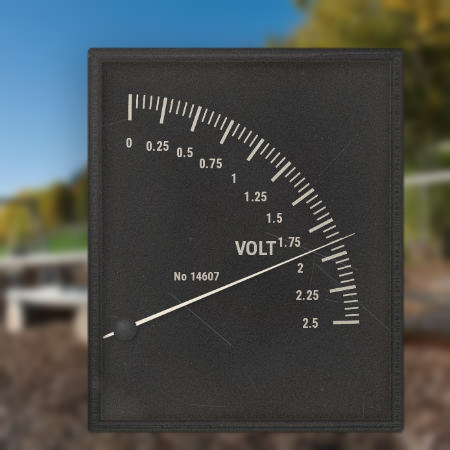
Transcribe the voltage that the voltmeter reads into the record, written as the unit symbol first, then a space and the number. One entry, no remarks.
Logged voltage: V 1.9
